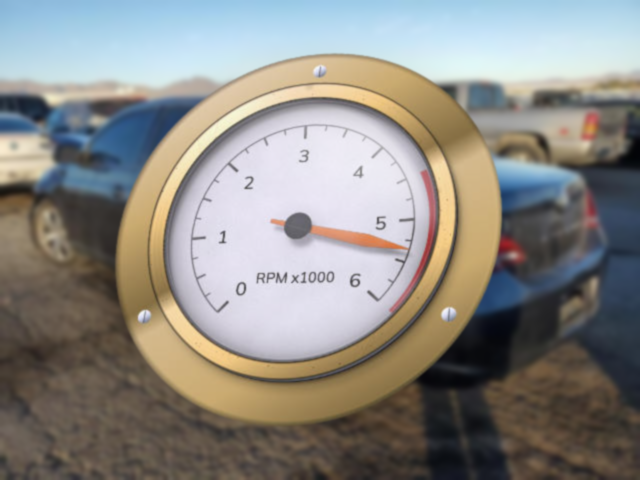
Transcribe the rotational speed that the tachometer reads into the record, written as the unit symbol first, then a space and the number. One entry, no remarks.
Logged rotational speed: rpm 5375
